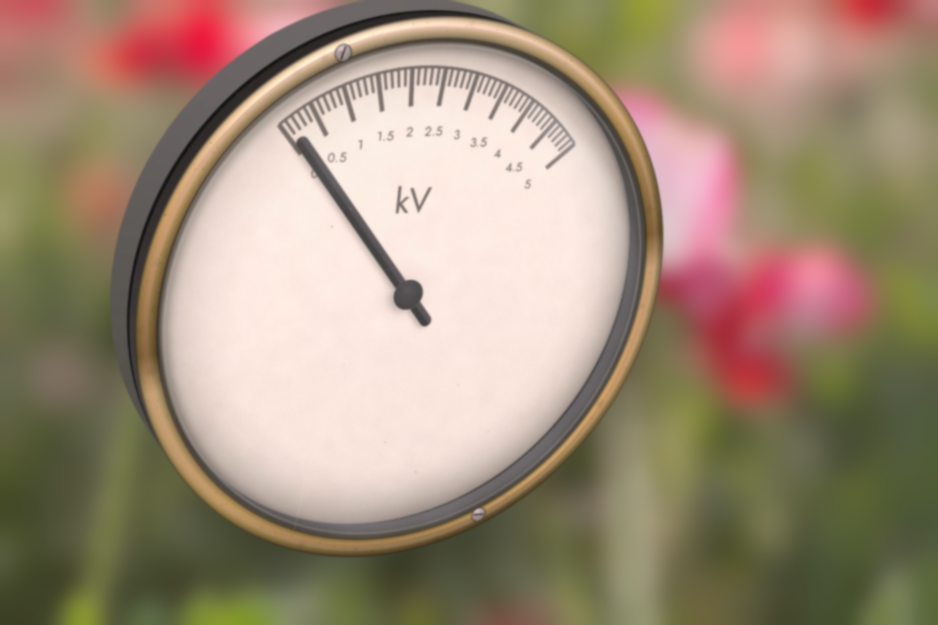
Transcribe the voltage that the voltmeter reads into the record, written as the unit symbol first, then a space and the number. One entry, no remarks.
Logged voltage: kV 0.1
